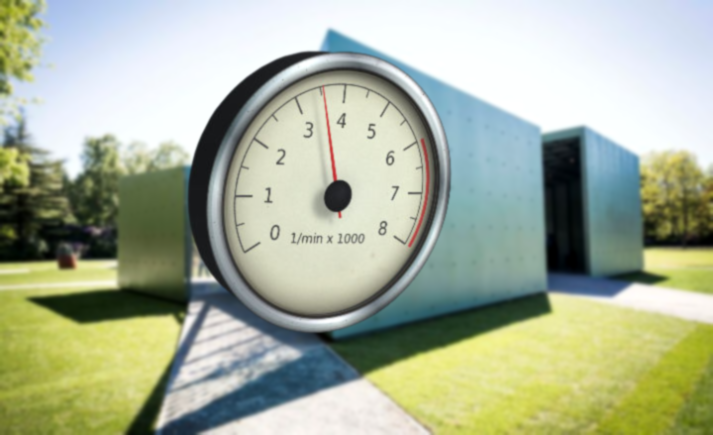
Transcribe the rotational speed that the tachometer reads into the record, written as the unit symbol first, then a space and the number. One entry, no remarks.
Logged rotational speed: rpm 3500
